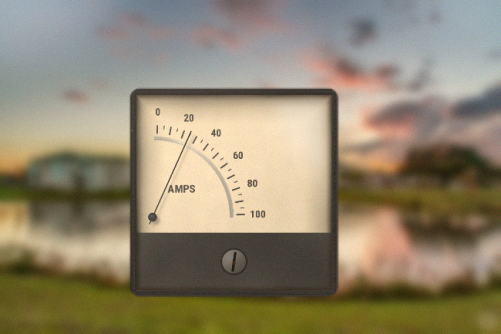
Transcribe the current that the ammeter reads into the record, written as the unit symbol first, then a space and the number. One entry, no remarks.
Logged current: A 25
